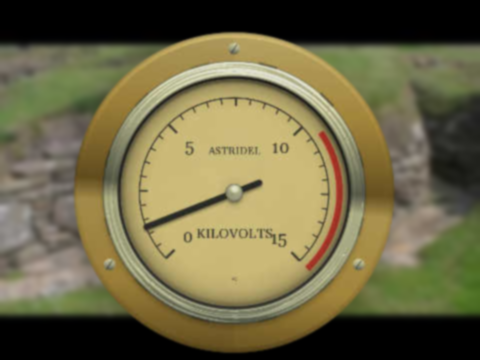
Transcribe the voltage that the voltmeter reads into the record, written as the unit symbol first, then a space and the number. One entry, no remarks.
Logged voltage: kV 1.25
